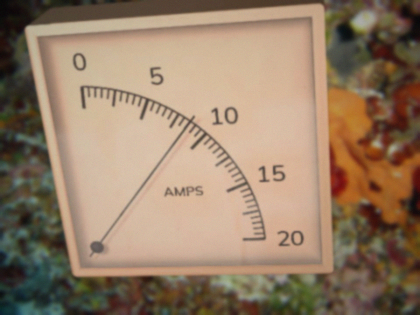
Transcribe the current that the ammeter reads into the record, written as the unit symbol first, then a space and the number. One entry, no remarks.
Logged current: A 8.5
